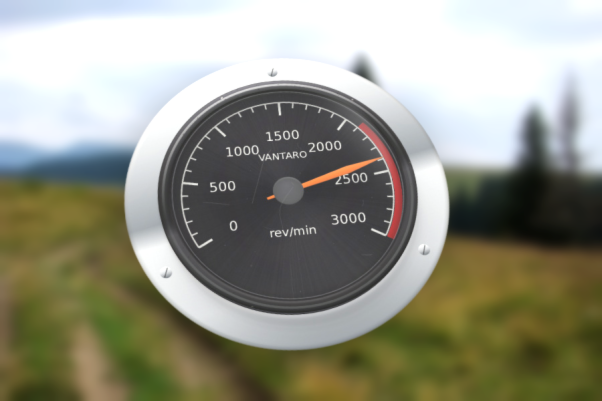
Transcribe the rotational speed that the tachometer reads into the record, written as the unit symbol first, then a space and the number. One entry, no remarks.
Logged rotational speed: rpm 2400
